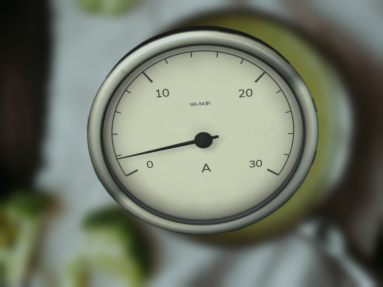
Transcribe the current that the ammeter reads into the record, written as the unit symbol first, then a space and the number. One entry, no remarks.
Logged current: A 2
